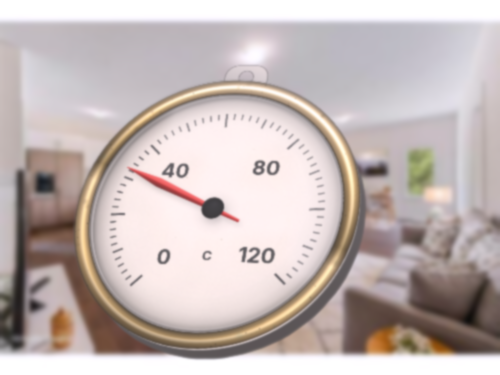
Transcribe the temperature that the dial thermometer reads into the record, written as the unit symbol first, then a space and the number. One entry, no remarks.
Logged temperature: °C 32
